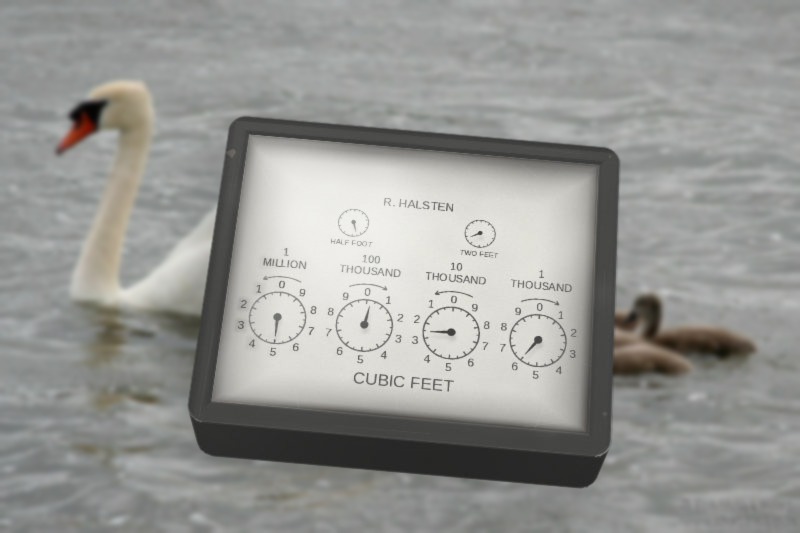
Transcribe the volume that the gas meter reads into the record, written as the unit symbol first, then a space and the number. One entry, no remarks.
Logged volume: ft³ 502600
